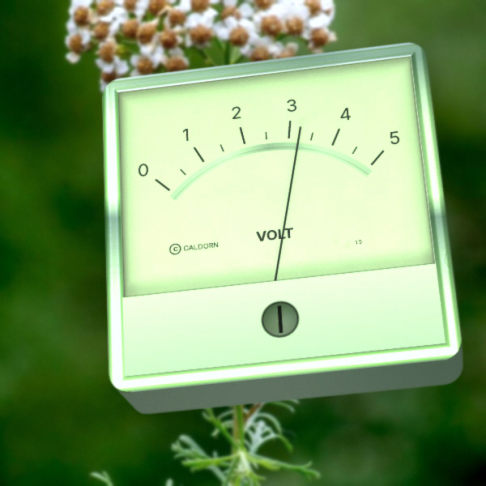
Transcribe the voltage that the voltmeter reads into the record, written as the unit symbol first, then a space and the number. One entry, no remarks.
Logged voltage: V 3.25
